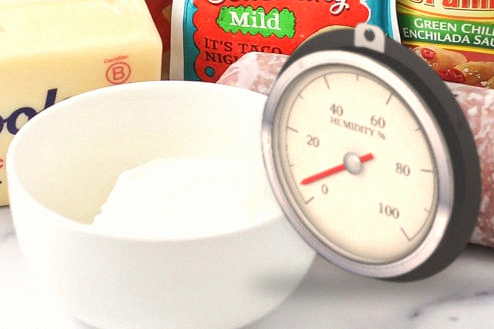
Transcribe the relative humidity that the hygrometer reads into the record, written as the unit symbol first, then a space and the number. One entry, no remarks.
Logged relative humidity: % 5
